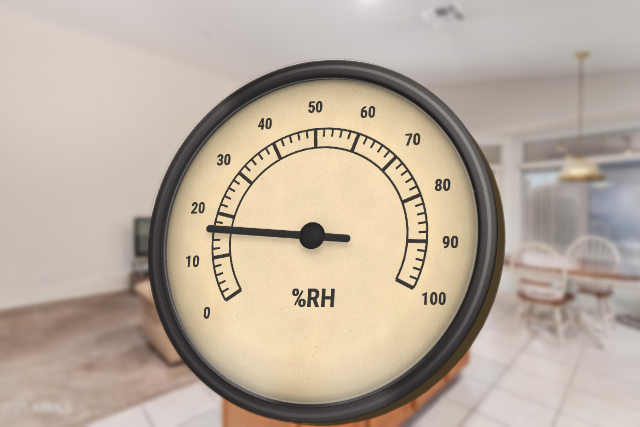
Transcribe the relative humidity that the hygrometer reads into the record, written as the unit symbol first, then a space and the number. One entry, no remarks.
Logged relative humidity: % 16
